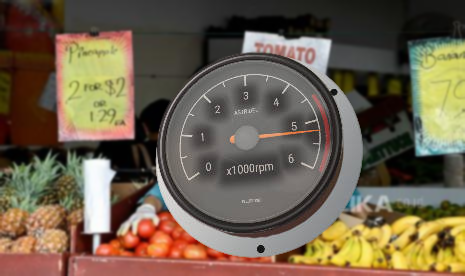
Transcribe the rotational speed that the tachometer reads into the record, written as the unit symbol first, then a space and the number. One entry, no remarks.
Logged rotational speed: rpm 5250
